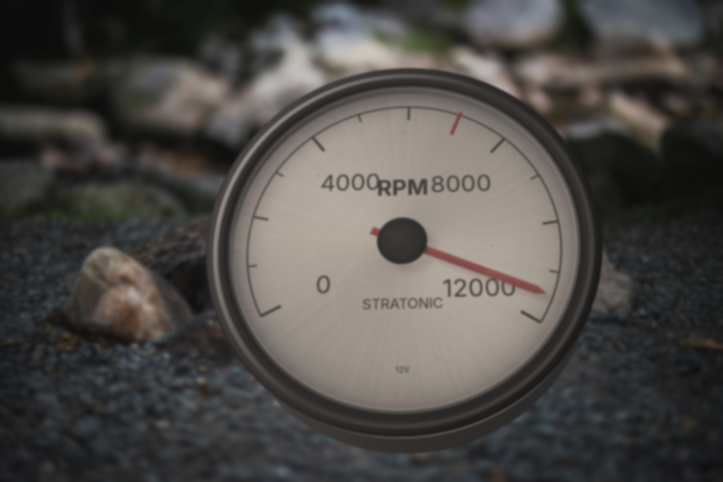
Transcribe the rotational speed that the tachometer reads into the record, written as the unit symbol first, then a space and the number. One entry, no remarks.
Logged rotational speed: rpm 11500
